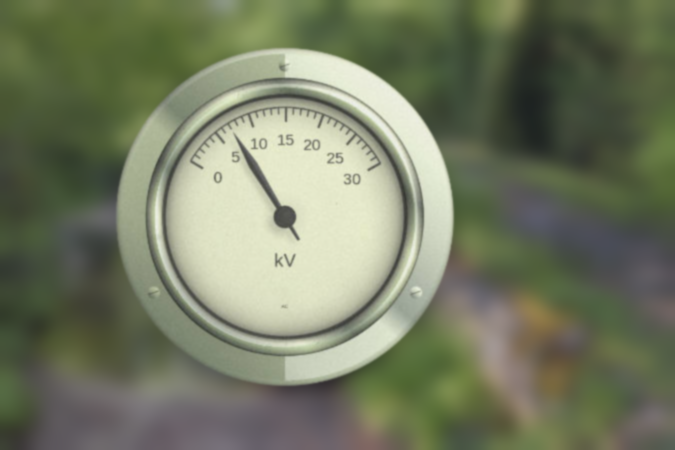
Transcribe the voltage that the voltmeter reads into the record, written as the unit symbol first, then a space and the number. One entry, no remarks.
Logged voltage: kV 7
